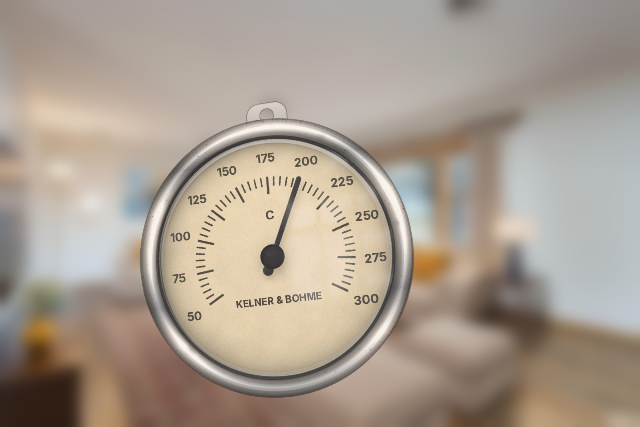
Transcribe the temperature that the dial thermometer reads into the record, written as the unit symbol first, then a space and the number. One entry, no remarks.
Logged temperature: °C 200
